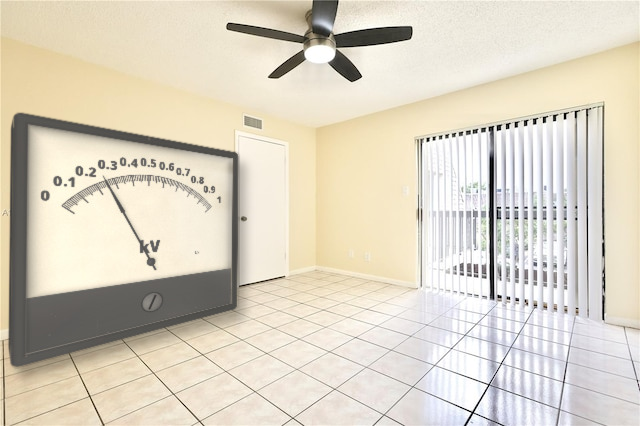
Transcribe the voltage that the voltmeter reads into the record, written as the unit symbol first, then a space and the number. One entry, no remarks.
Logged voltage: kV 0.25
